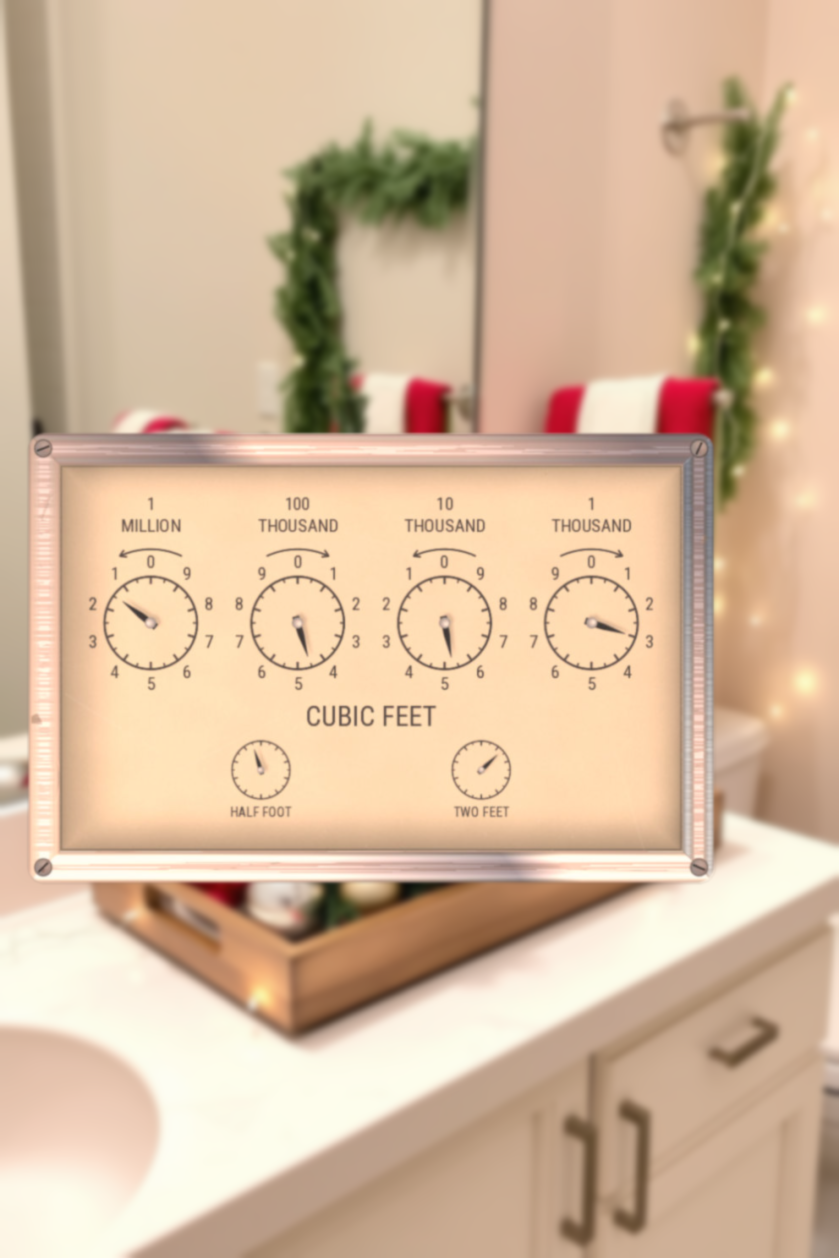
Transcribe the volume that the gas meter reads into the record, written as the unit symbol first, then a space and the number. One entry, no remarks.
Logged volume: ft³ 145300
